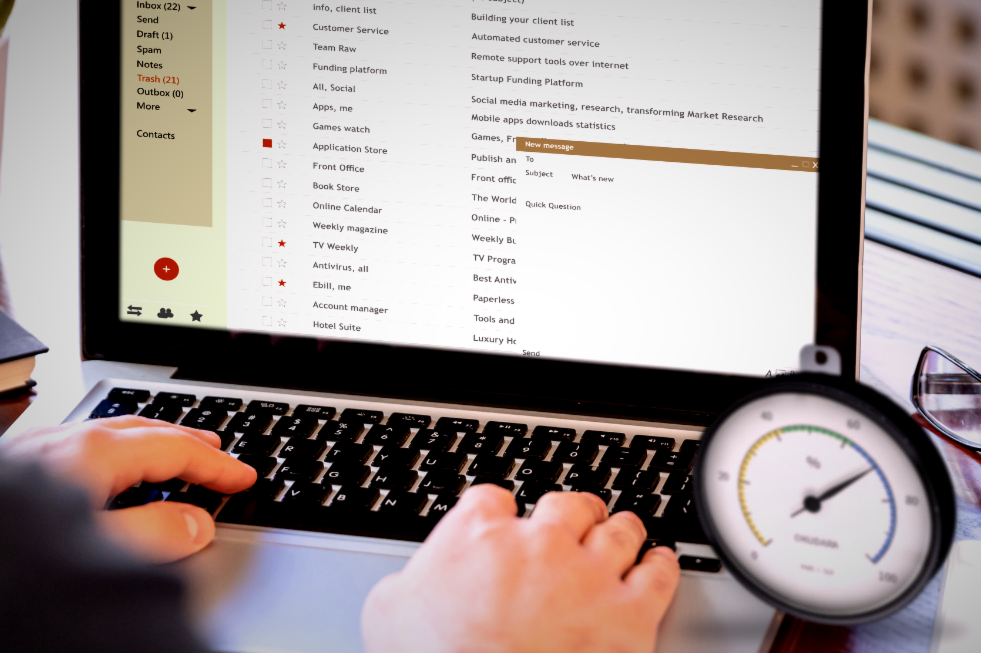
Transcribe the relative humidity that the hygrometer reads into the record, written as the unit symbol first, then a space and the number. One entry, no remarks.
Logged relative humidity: % 70
